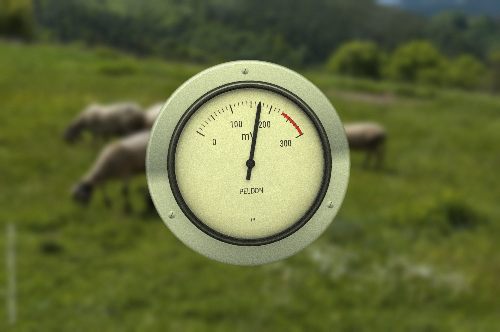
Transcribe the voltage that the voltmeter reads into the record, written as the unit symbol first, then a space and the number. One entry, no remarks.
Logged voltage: mV 170
